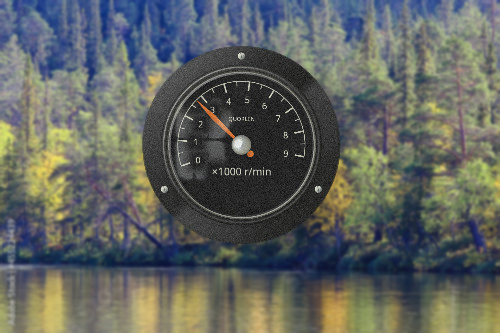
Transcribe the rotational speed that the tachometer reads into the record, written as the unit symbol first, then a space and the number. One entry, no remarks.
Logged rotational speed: rpm 2750
